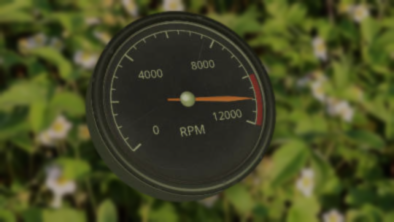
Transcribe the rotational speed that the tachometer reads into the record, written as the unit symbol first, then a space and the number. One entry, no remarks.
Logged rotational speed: rpm 11000
